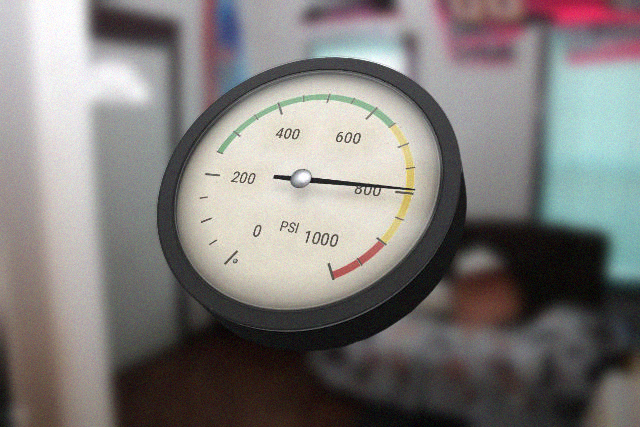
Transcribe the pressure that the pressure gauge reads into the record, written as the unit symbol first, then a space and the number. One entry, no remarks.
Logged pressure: psi 800
